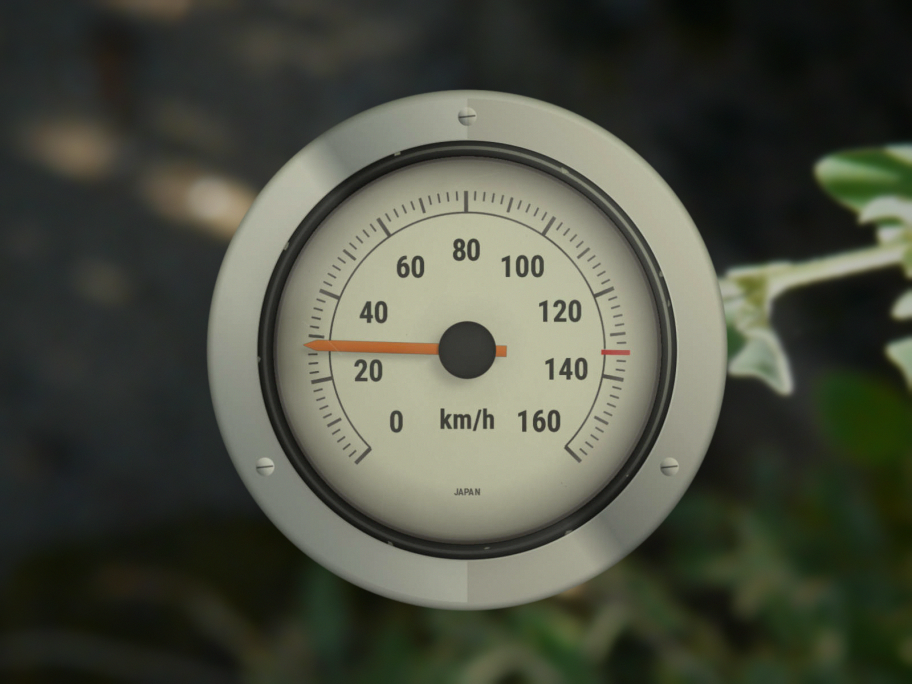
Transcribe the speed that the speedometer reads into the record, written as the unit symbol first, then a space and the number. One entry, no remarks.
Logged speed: km/h 28
